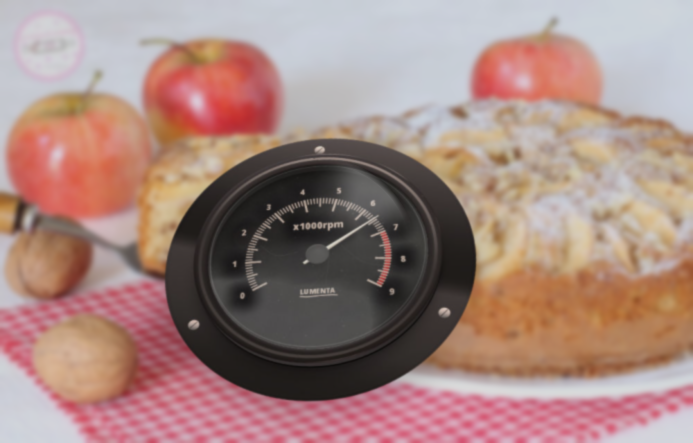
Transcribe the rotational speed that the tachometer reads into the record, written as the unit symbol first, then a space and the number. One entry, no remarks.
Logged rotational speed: rpm 6500
